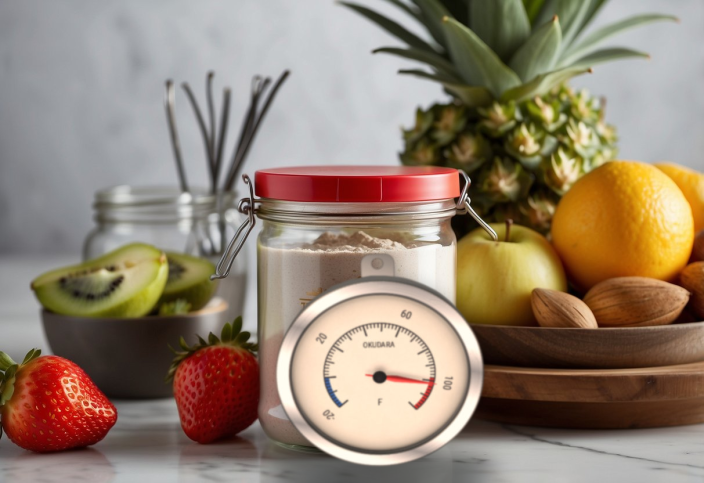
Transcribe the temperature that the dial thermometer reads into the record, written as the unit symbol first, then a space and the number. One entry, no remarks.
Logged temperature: °F 100
